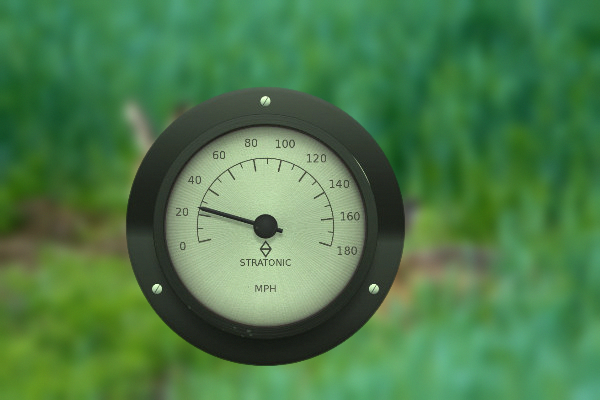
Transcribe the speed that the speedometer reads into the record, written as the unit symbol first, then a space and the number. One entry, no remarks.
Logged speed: mph 25
